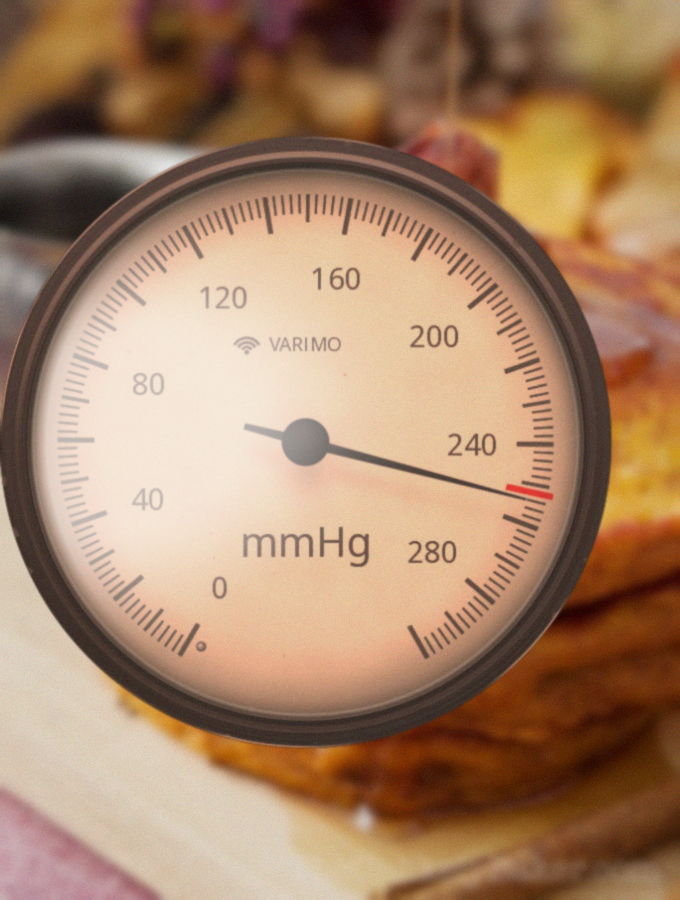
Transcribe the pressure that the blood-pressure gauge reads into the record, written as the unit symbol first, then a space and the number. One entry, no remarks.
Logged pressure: mmHg 254
